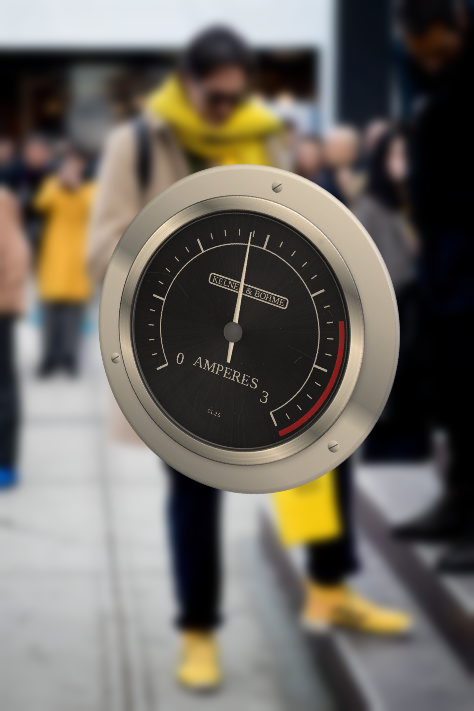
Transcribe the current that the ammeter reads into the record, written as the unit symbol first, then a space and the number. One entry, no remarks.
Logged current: A 1.4
